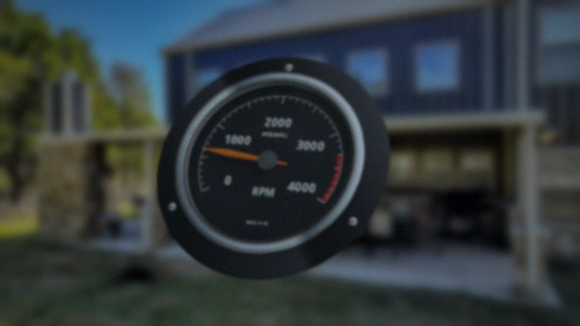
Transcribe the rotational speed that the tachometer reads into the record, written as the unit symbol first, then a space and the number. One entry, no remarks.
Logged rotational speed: rpm 600
